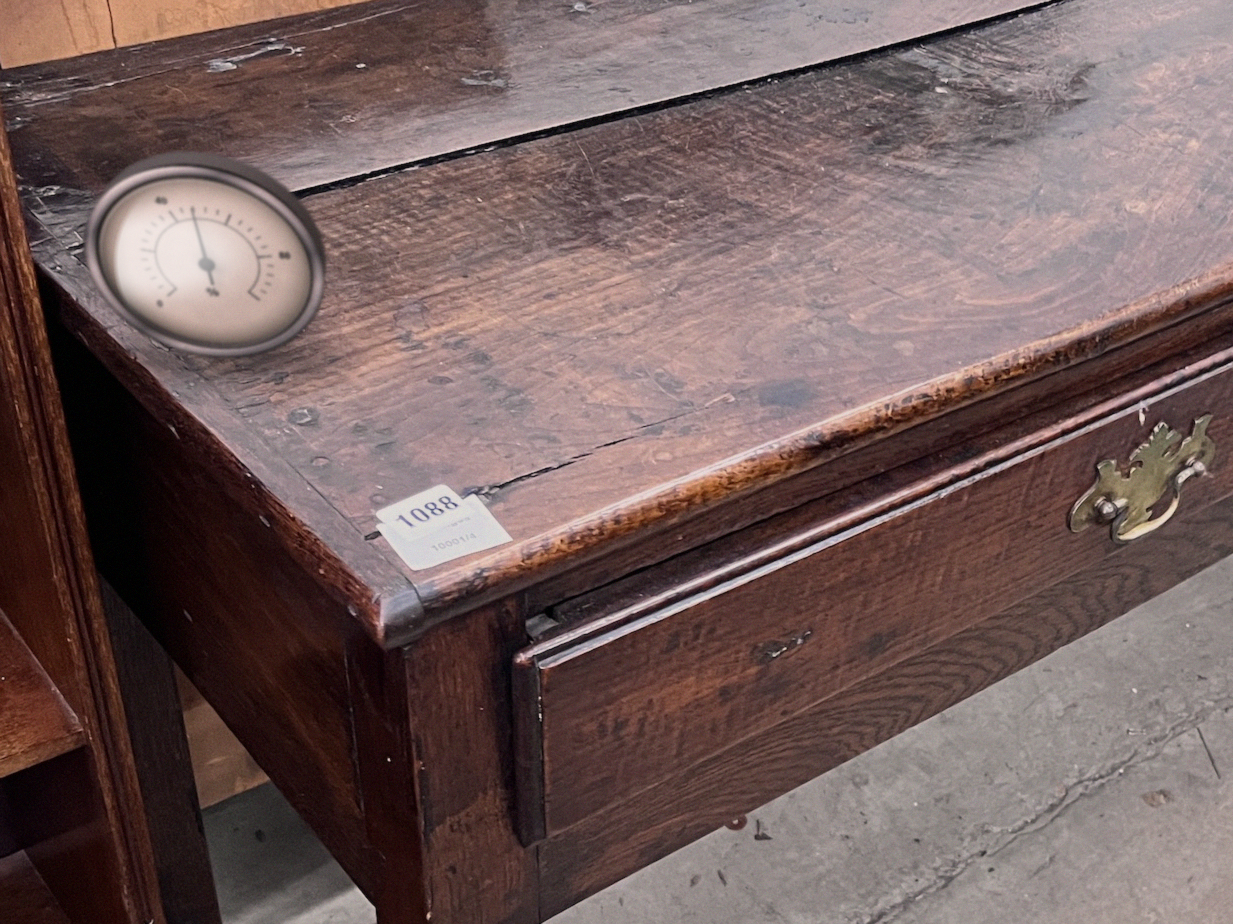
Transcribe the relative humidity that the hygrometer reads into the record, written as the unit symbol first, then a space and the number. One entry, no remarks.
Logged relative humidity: % 48
